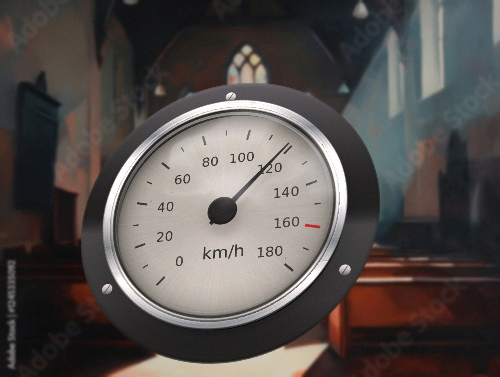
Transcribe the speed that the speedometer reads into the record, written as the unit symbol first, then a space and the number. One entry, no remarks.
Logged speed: km/h 120
